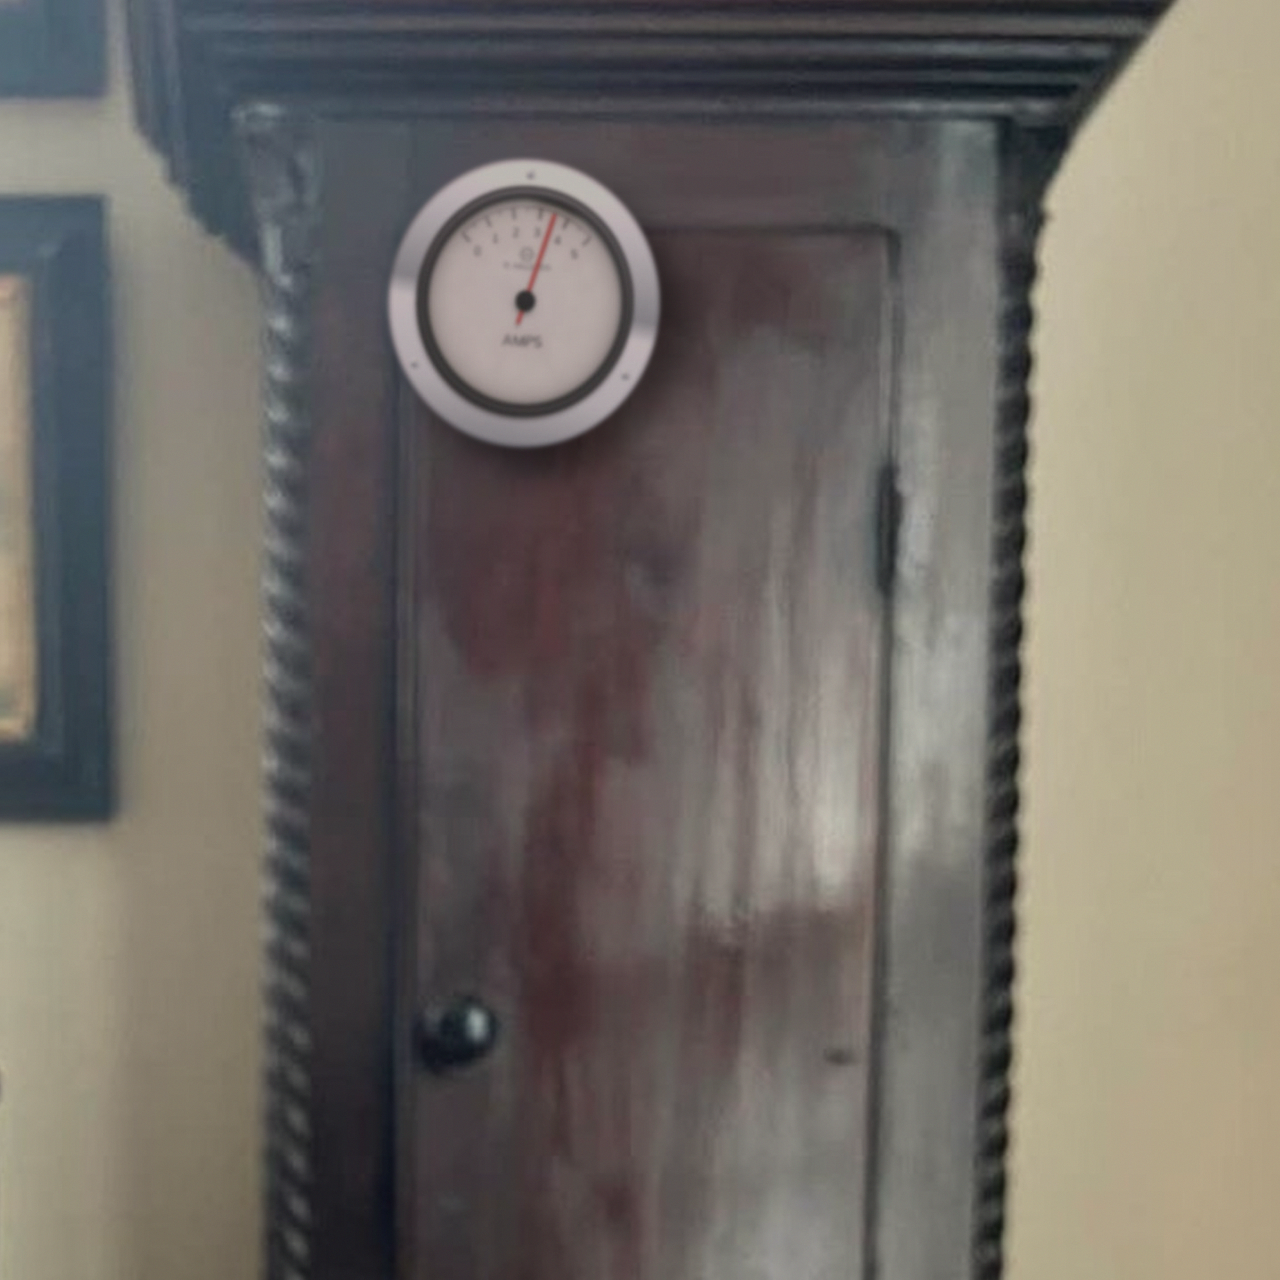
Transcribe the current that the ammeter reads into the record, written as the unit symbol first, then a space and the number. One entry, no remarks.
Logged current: A 3.5
